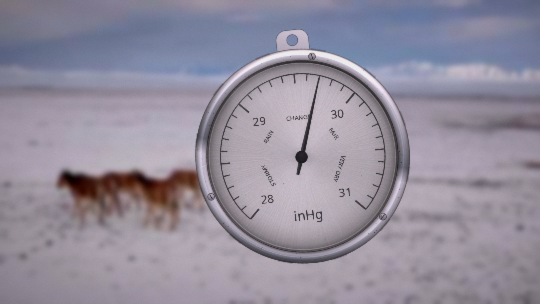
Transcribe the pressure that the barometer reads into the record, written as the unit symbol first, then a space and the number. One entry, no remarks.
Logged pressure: inHg 29.7
